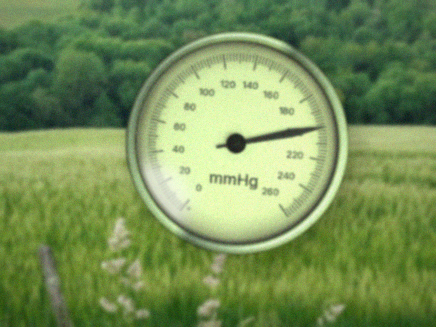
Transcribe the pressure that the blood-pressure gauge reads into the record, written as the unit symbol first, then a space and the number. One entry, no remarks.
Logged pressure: mmHg 200
